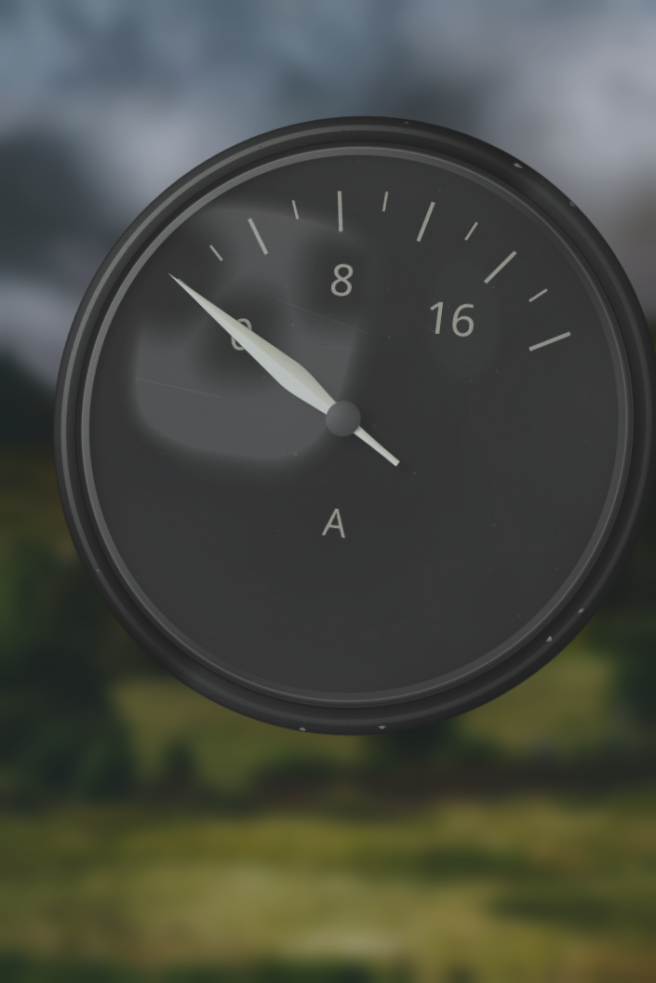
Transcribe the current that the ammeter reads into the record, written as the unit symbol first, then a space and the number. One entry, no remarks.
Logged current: A 0
